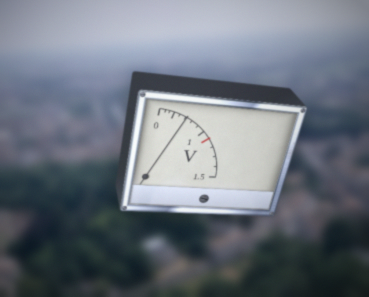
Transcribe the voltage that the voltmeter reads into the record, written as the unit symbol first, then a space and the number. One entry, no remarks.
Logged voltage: V 0.7
